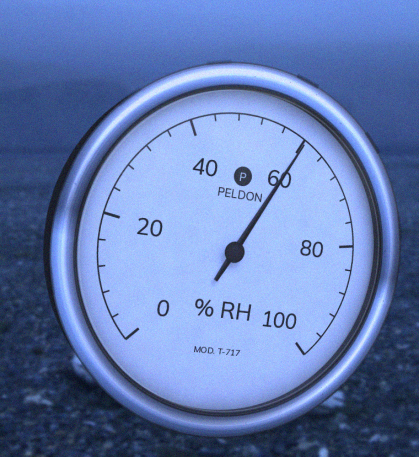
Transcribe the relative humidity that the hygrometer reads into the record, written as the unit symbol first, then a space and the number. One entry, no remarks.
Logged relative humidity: % 60
